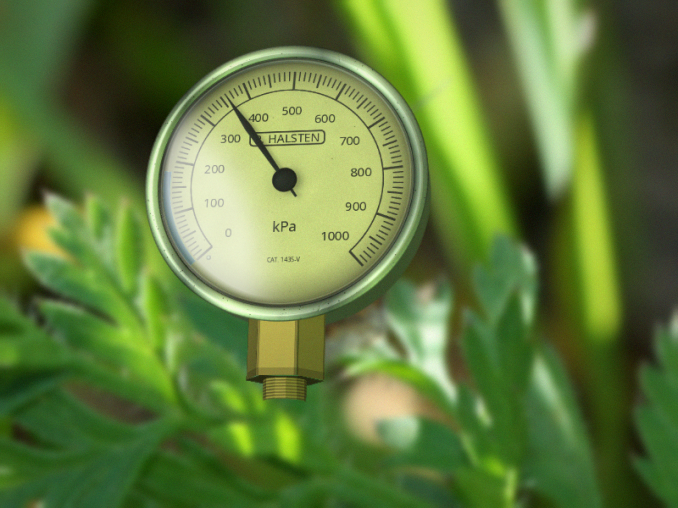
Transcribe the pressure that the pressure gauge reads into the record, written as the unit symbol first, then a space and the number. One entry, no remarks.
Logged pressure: kPa 360
